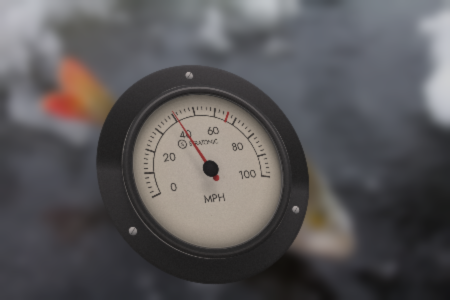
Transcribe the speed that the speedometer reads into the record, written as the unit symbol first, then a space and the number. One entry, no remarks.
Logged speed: mph 40
